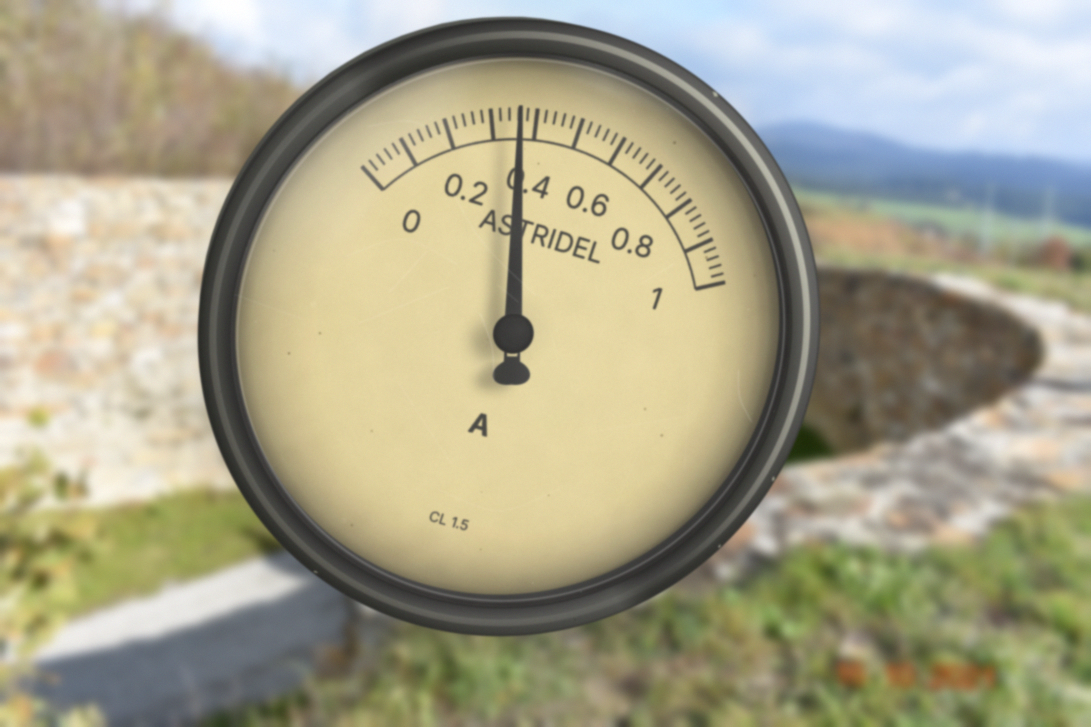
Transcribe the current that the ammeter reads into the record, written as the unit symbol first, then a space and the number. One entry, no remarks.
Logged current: A 0.36
